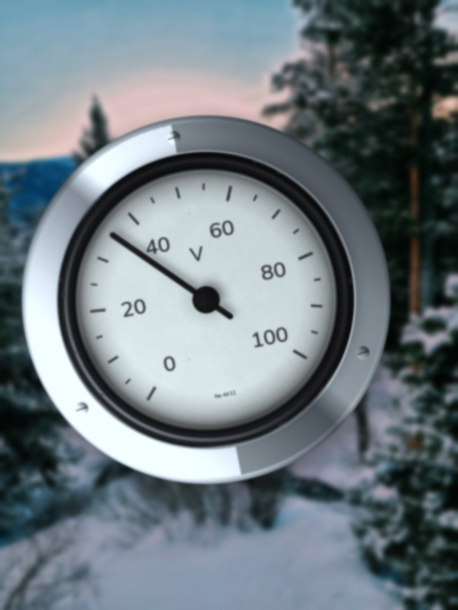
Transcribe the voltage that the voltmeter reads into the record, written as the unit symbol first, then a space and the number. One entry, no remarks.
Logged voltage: V 35
